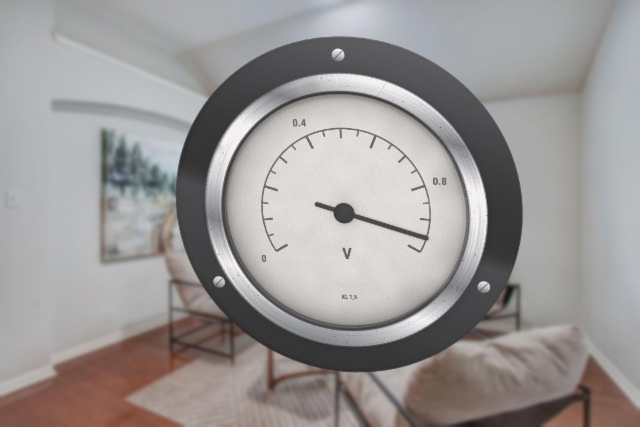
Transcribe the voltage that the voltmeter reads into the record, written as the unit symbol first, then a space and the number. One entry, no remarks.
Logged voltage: V 0.95
